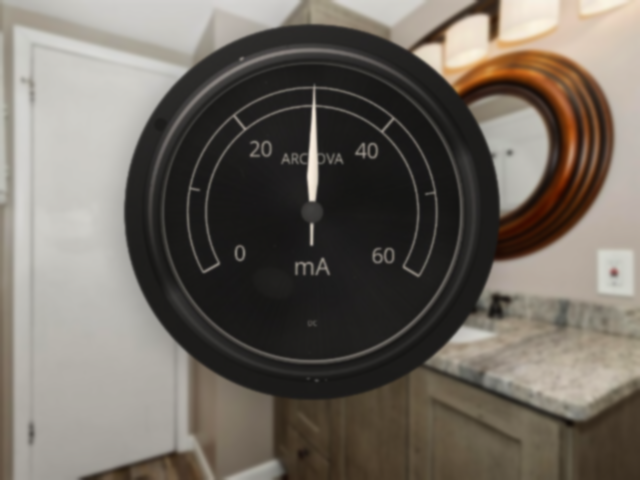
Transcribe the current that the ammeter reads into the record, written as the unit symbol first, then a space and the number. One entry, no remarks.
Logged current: mA 30
